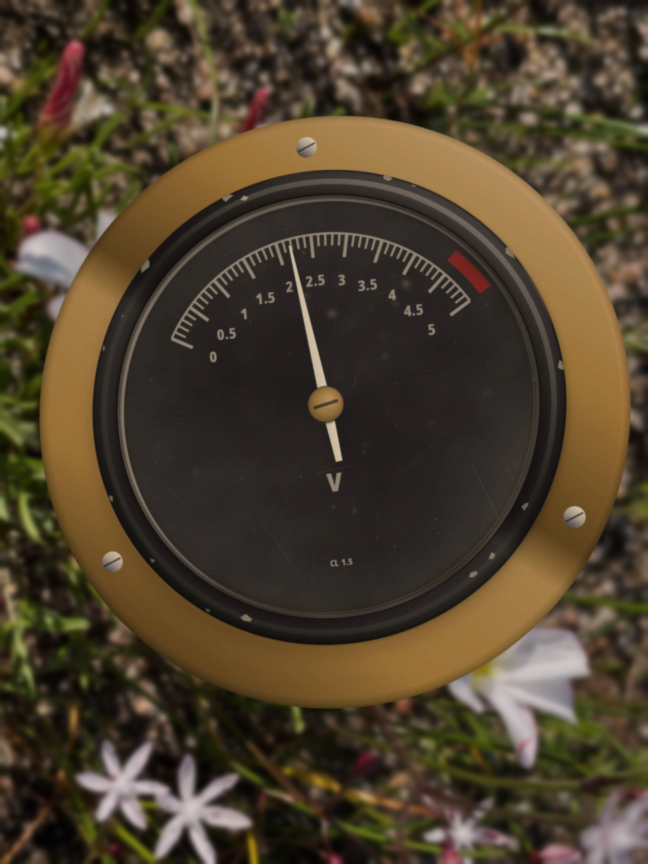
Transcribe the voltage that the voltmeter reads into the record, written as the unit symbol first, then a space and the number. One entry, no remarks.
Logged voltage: V 2.2
